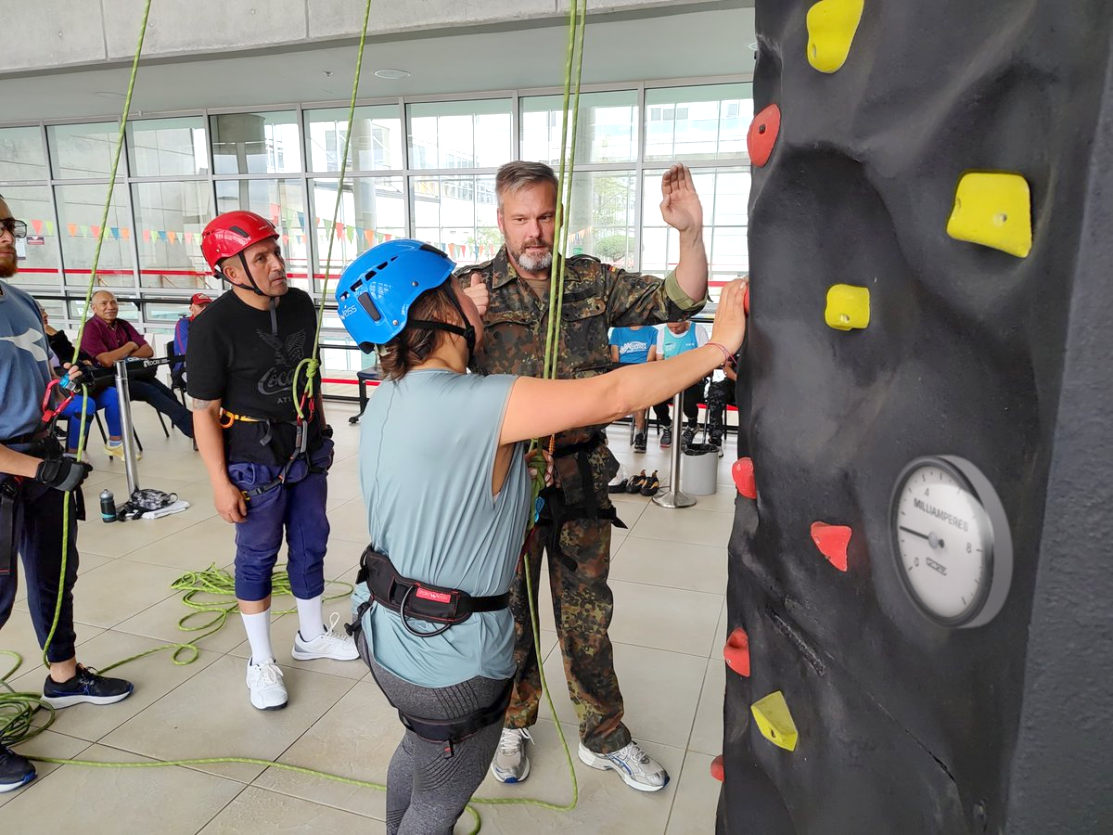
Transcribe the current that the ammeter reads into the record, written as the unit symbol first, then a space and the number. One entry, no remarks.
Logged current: mA 1.5
